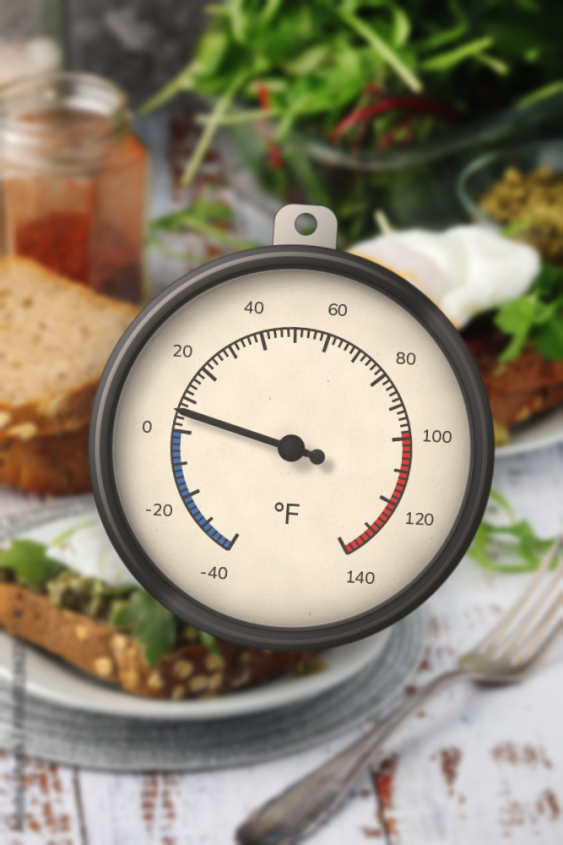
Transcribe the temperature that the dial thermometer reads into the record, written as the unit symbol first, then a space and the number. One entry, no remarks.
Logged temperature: °F 6
